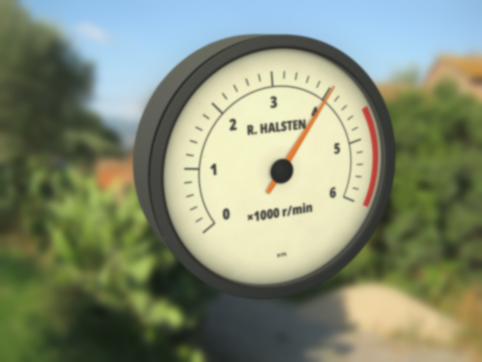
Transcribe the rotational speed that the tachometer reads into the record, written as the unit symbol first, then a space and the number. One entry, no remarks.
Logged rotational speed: rpm 4000
